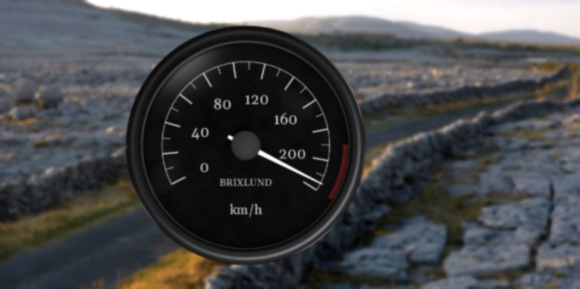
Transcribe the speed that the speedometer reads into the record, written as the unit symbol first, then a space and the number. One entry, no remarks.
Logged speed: km/h 215
